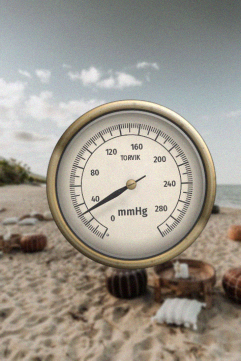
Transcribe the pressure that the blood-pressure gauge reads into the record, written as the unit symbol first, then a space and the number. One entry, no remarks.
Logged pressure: mmHg 30
